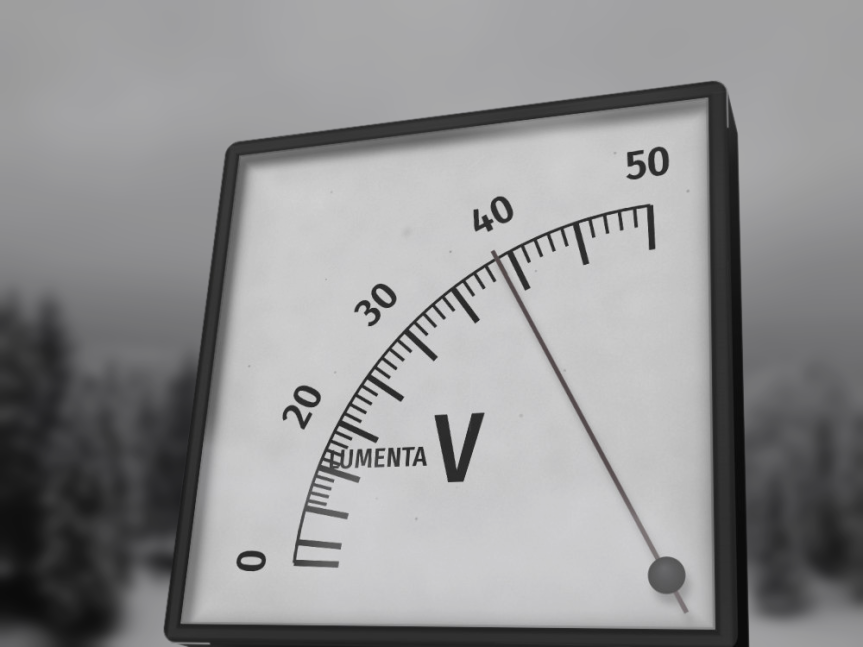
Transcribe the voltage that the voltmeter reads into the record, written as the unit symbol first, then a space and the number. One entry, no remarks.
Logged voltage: V 39
